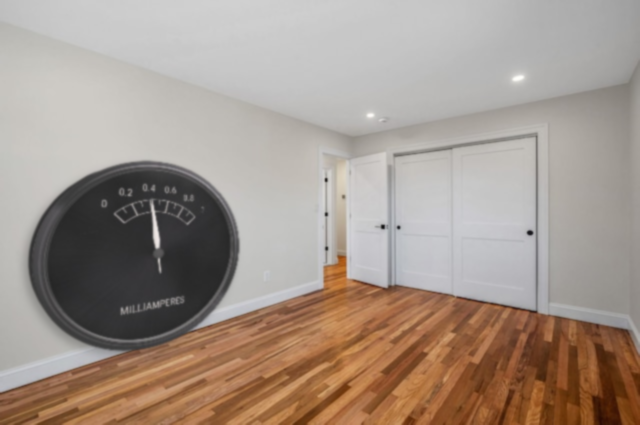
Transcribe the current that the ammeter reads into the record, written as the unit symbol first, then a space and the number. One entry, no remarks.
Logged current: mA 0.4
